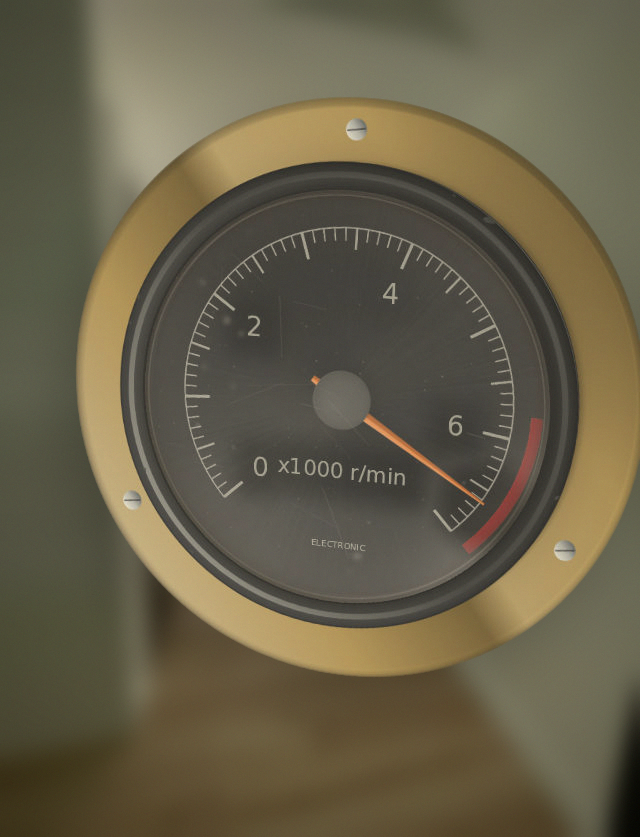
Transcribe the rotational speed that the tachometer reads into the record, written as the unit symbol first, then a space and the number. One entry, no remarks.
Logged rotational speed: rpm 6600
